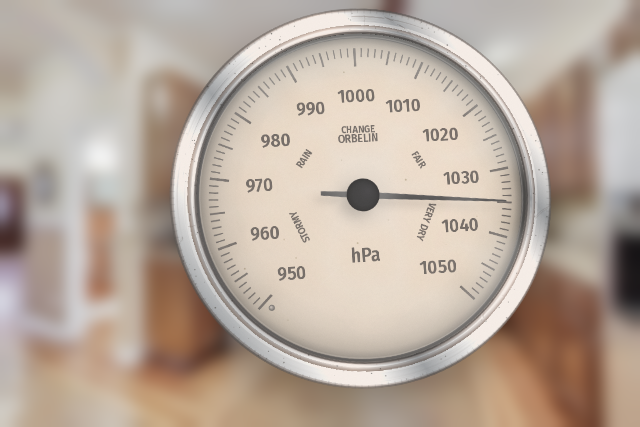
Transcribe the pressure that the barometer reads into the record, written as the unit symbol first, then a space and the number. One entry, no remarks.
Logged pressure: hPa 1035
